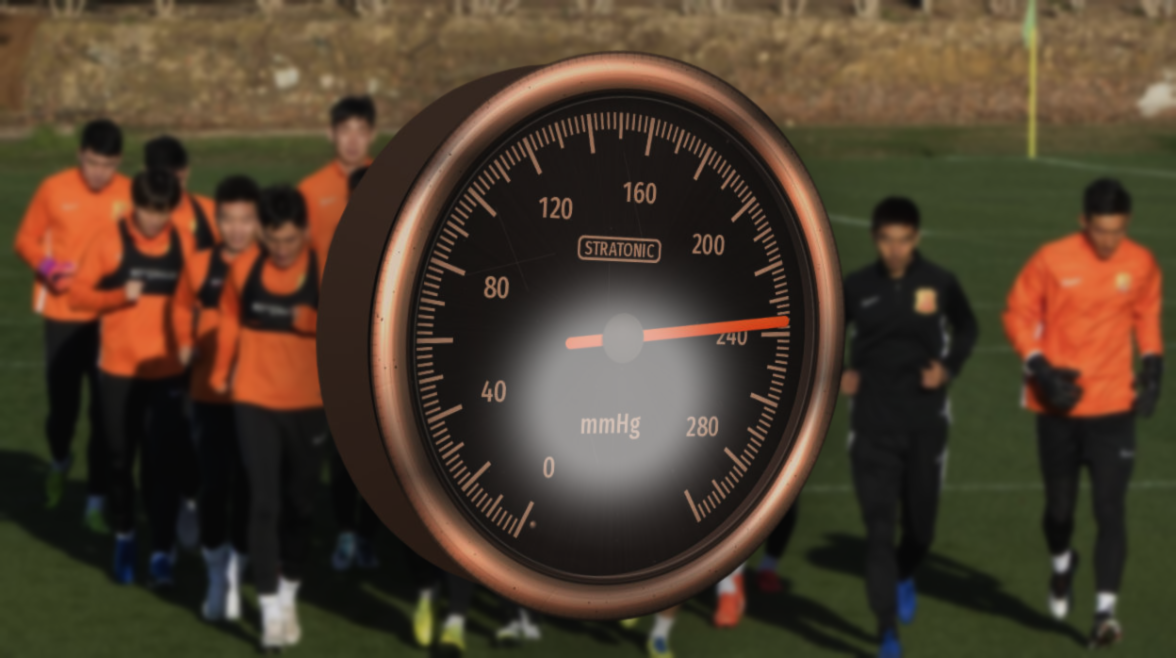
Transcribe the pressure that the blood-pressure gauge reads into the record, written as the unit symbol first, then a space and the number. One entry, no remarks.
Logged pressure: mmHg 236
